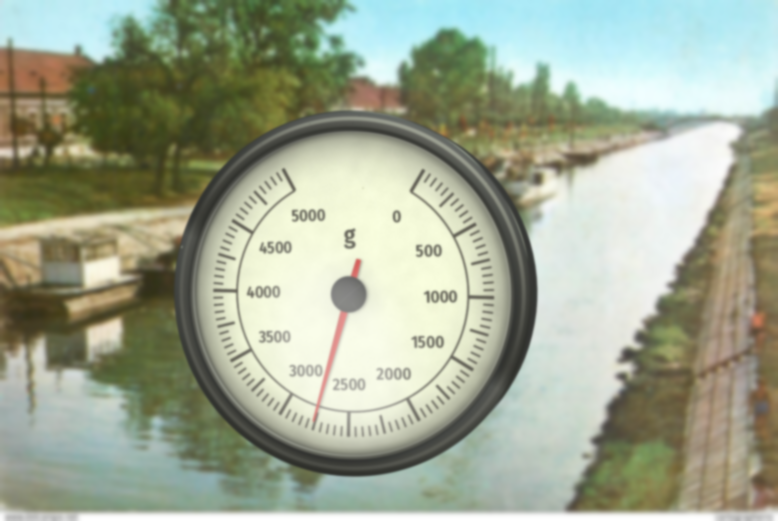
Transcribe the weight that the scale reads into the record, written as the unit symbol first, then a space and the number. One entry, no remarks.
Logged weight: g 2750
